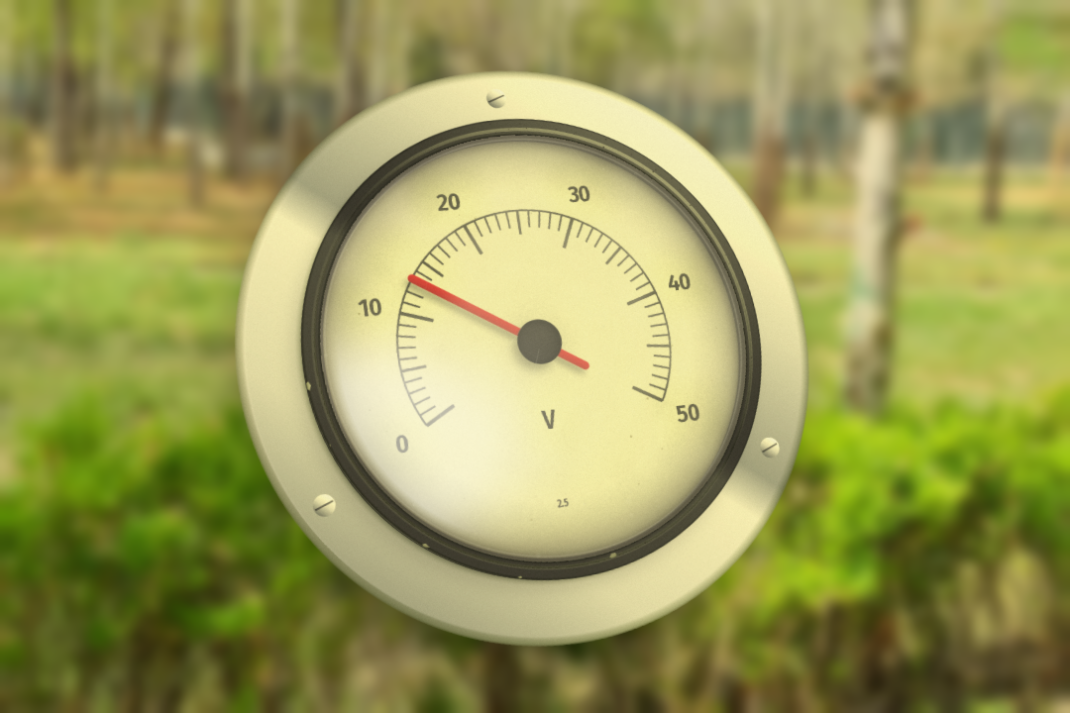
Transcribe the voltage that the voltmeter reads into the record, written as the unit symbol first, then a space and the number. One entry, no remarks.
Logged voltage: V 13
